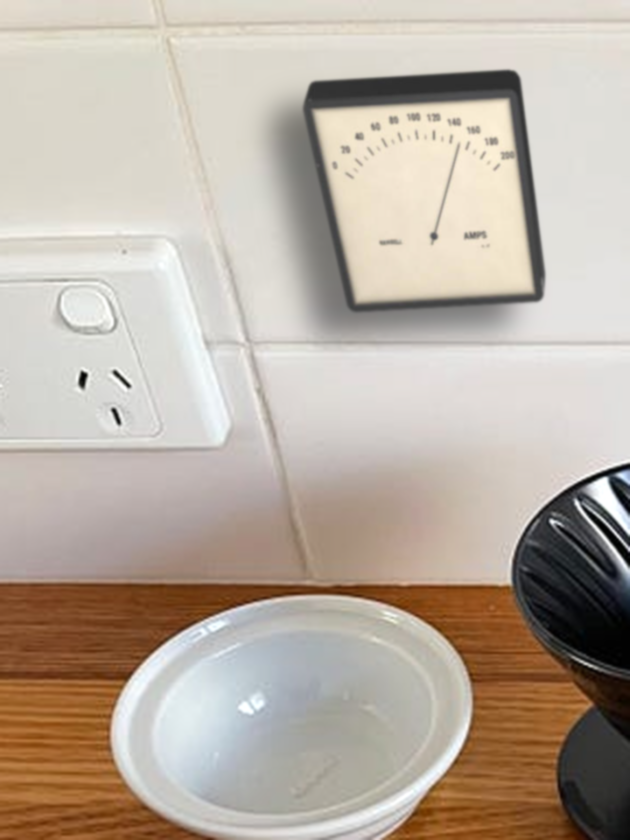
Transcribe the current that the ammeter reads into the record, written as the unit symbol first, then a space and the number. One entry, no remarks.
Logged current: A 150
